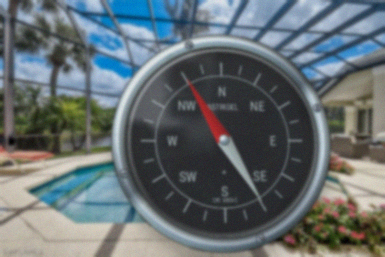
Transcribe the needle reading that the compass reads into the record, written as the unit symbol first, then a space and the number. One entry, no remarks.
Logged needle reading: ° 330
